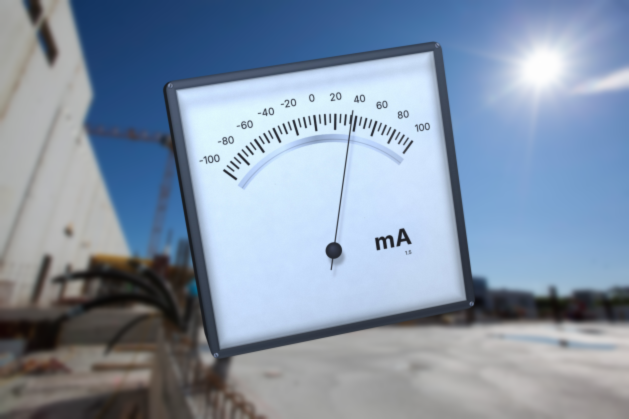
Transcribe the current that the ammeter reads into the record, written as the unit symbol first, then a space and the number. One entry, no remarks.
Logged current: mA 35
